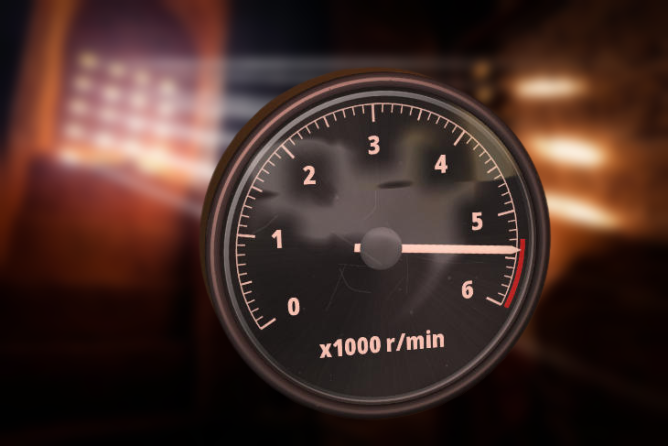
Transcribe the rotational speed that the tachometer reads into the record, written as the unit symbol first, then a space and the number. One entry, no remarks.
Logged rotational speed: rpm 5400
